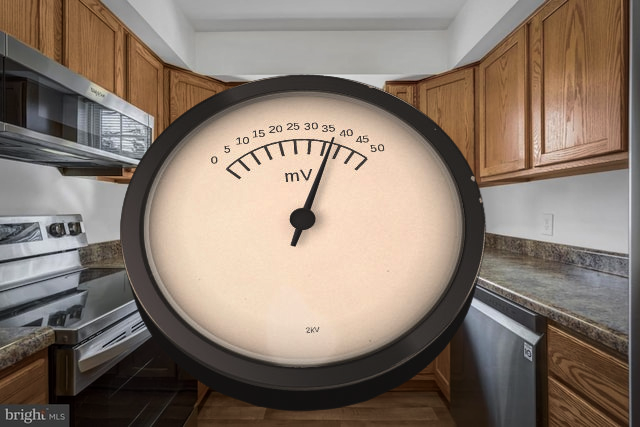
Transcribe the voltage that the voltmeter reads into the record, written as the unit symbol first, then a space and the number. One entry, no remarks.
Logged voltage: mV 37.5
